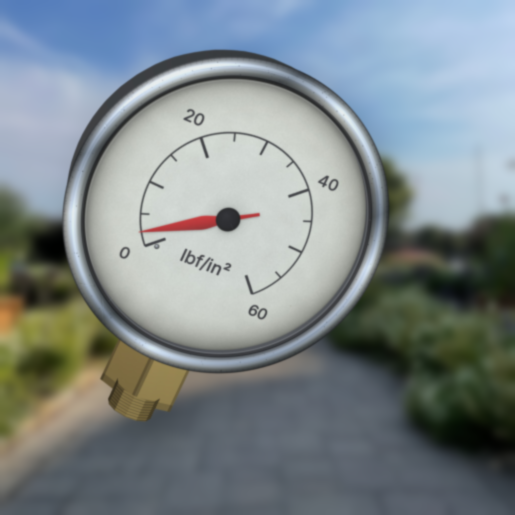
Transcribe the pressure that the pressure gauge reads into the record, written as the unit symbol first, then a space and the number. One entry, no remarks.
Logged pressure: psi 2.5
